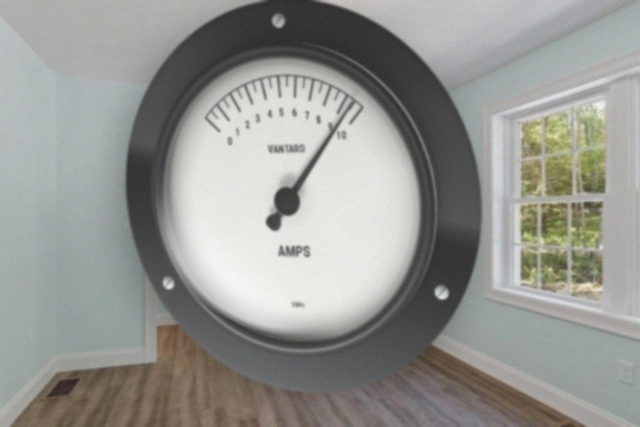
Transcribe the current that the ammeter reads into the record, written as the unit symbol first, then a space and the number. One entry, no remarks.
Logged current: A 9.5
